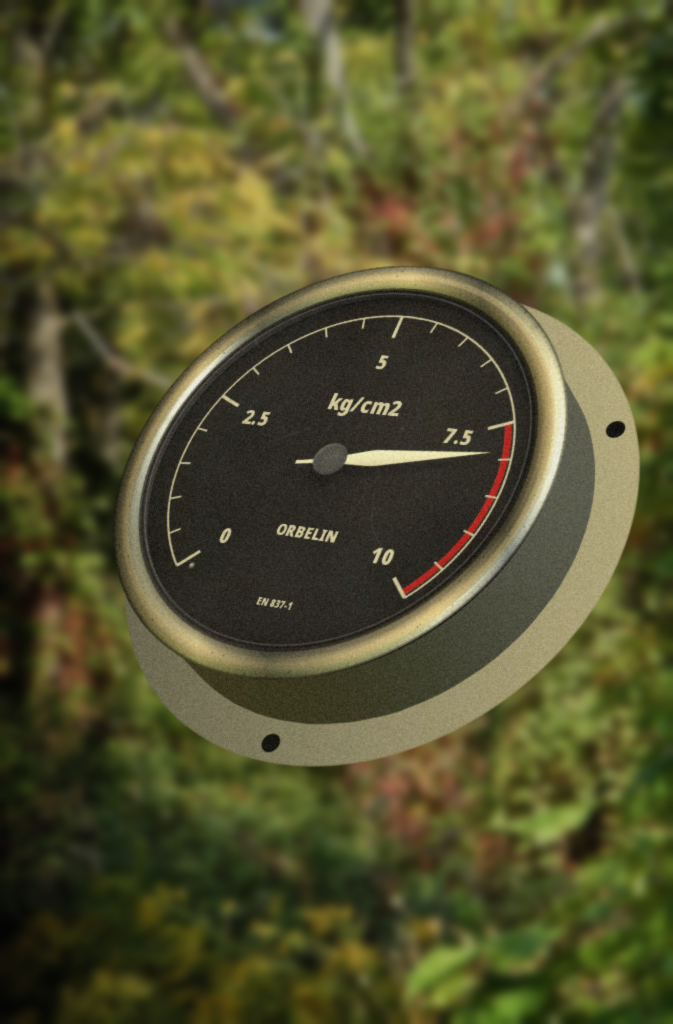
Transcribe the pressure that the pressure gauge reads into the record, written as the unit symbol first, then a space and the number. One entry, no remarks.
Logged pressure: kg/cm² 8
